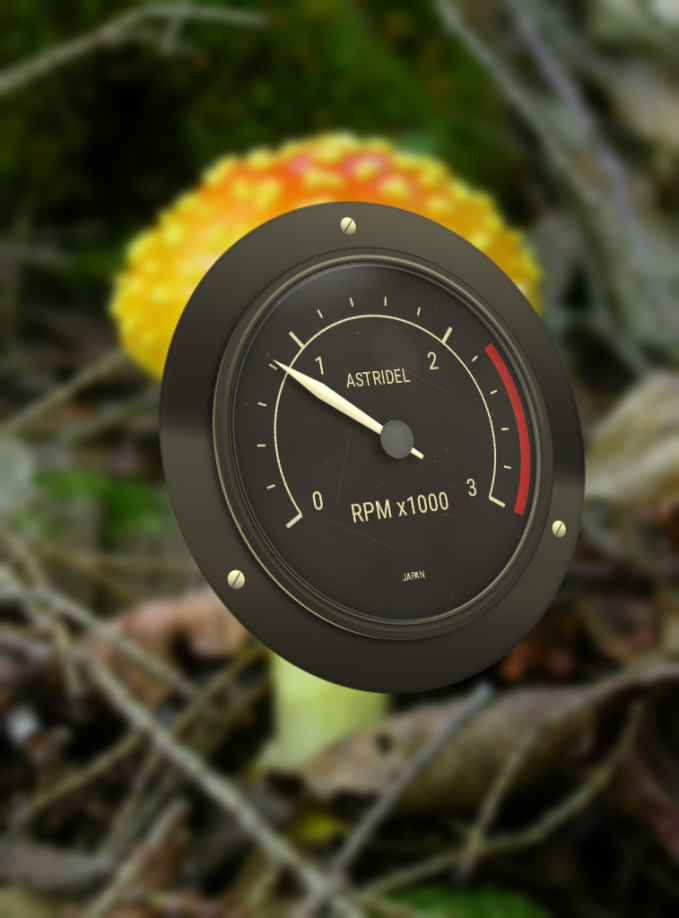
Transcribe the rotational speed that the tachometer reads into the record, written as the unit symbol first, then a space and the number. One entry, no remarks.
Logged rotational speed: rpm 800
